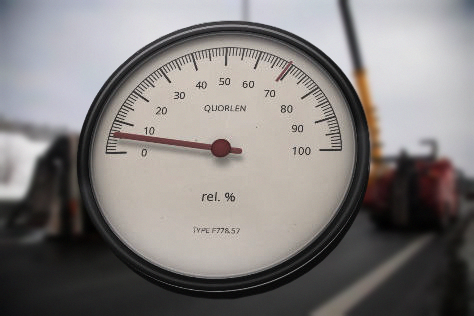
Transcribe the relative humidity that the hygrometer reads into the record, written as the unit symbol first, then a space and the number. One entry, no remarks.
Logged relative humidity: % 5
